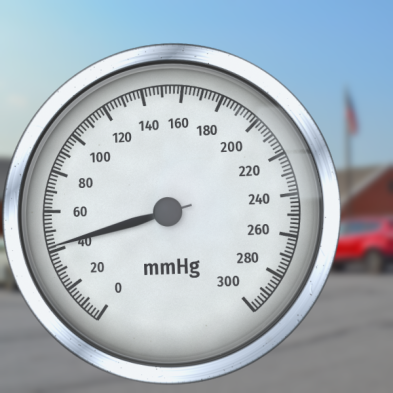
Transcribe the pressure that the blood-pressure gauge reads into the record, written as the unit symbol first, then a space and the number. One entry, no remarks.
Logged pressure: mmHg 42
